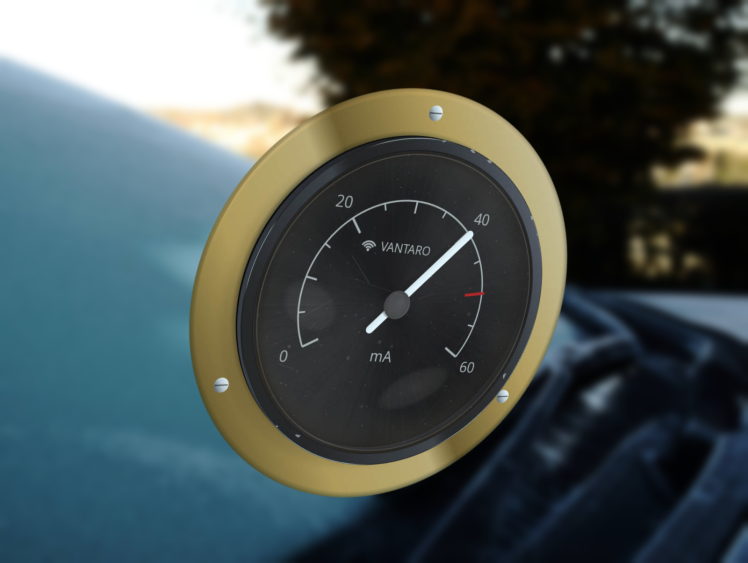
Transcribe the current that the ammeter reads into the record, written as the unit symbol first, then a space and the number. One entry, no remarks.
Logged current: mA 40
